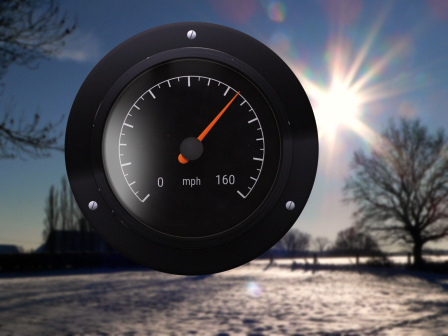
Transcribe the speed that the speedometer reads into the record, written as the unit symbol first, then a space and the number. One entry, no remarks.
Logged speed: mph 105
